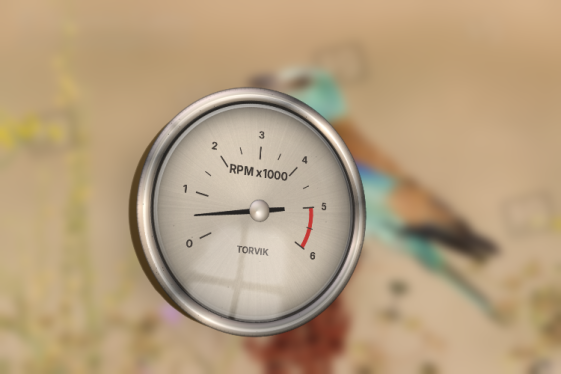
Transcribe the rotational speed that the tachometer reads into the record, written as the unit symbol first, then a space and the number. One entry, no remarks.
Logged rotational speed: rpm 500
